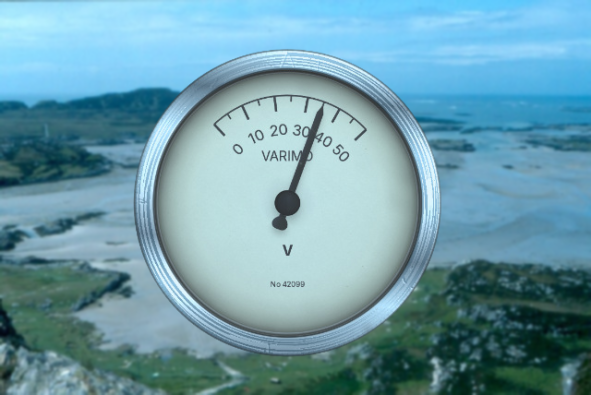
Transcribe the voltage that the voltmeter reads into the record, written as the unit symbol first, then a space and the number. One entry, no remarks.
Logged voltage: V 35
